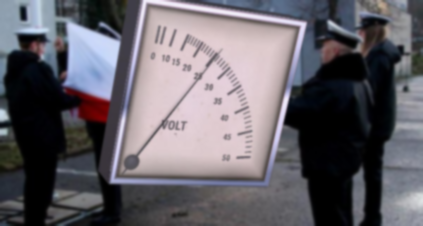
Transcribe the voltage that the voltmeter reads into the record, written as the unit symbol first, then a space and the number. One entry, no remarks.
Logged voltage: V 25
